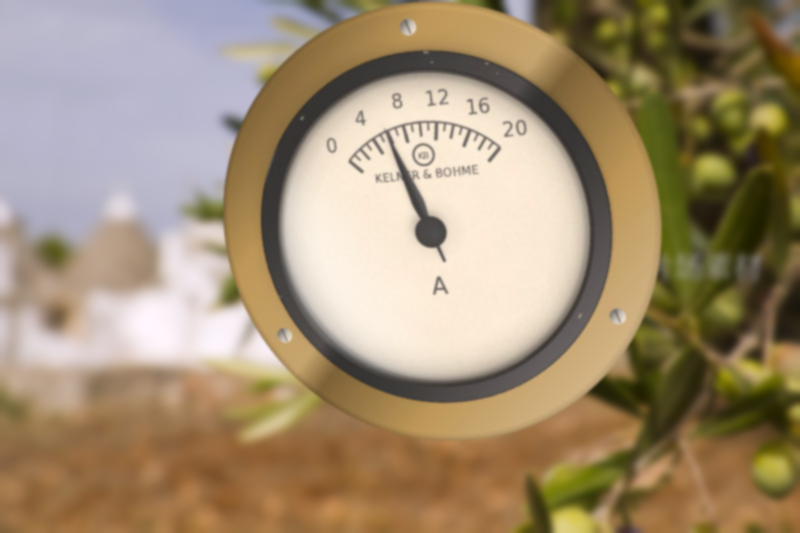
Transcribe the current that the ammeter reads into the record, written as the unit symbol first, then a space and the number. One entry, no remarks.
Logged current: A 6
